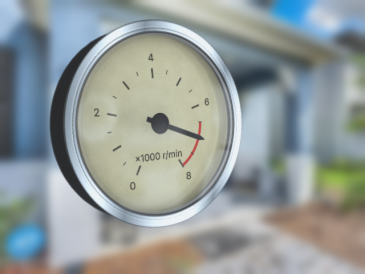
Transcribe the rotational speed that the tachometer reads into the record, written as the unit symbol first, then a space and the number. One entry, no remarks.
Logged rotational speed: rpm 7000
